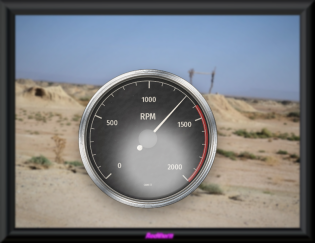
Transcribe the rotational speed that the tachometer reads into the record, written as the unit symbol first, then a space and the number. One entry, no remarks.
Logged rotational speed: rpm 1300
